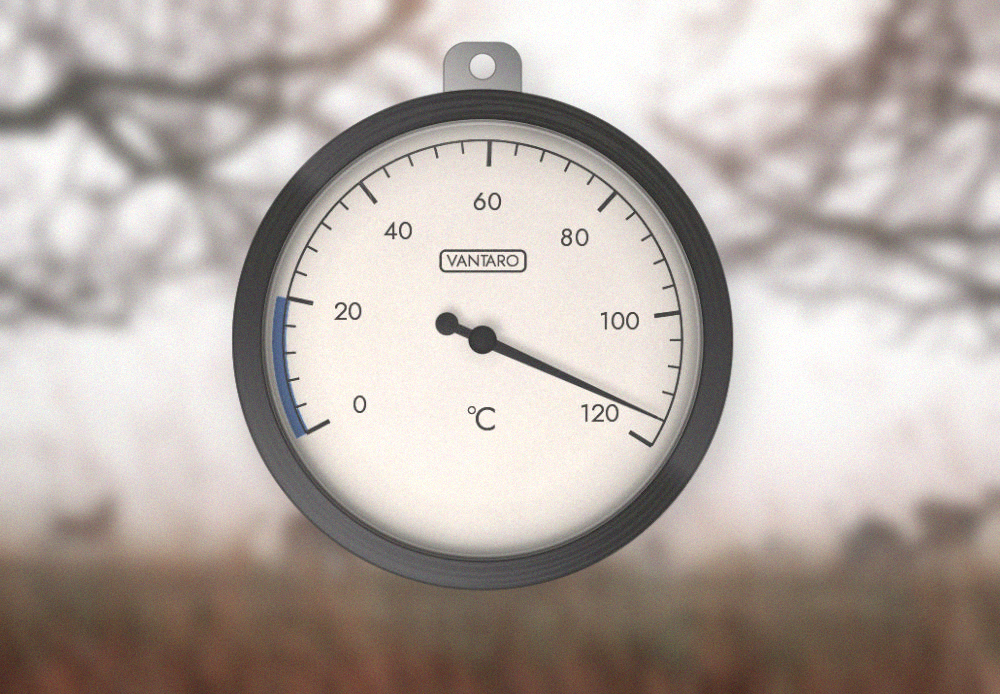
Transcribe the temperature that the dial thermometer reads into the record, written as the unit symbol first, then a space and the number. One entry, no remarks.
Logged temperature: °C 116
